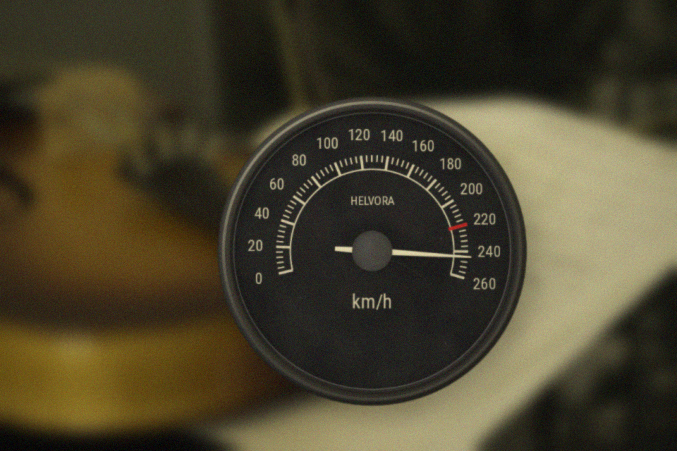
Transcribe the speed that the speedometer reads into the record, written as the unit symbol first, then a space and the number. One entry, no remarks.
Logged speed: km/h 244
